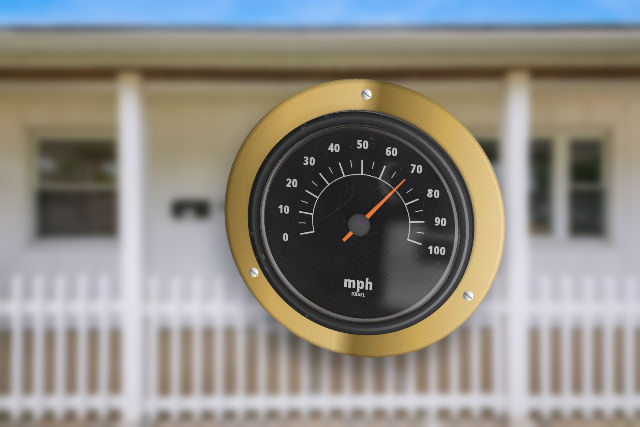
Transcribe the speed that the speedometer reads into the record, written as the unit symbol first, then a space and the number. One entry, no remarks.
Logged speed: mph 70
